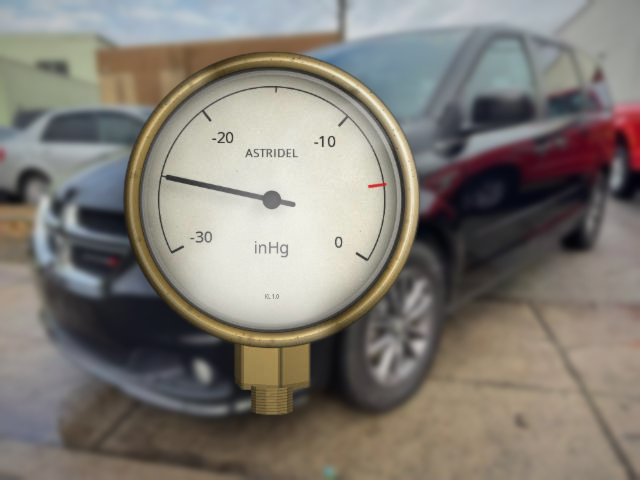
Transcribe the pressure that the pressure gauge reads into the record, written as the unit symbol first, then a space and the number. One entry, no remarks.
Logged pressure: inHg -25
